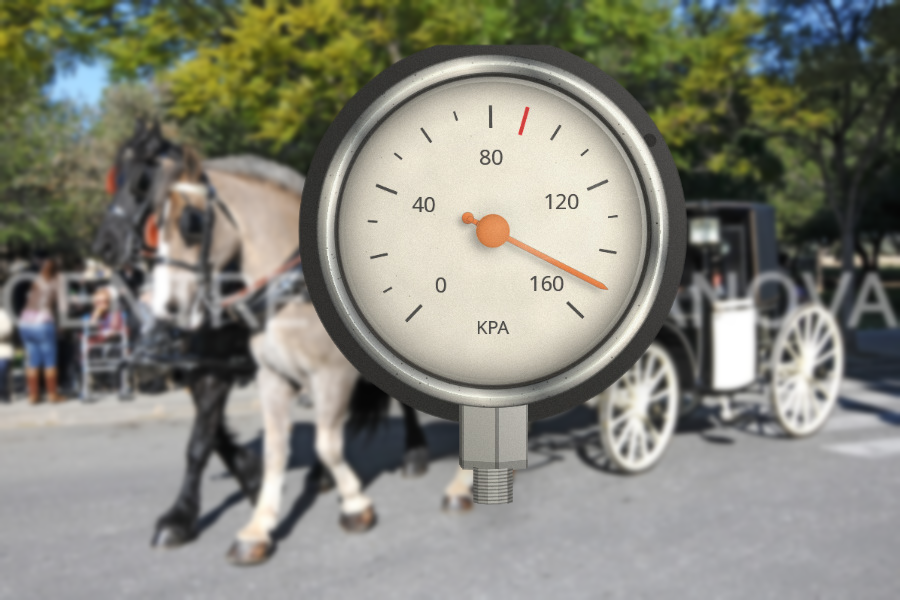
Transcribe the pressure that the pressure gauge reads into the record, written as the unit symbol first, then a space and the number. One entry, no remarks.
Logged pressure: kPa 150
